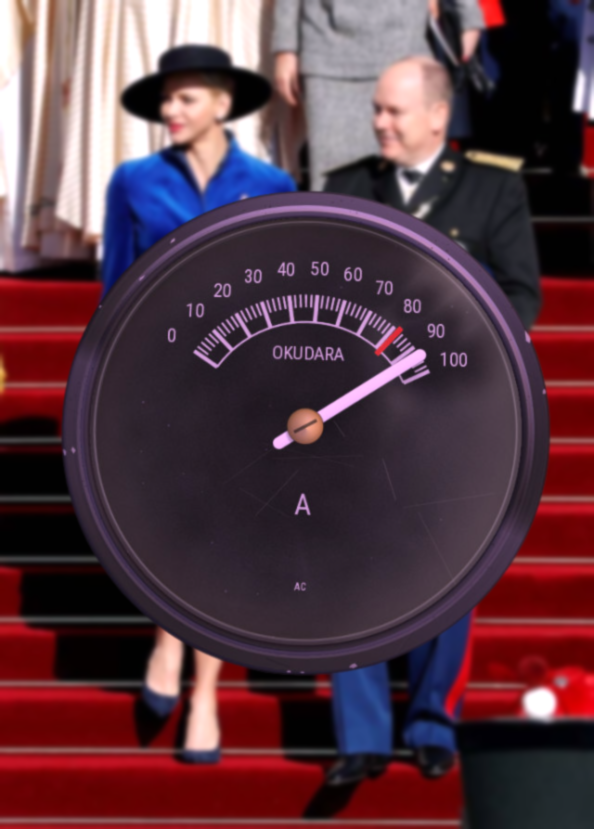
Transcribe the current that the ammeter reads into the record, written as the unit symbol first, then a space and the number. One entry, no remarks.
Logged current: A 94
